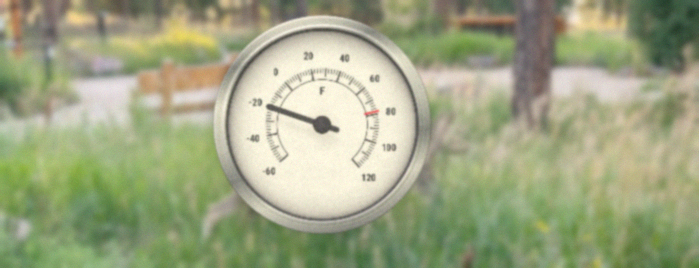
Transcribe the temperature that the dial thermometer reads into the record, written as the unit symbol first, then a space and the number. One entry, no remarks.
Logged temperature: °F -20
